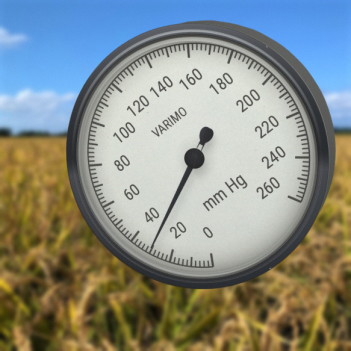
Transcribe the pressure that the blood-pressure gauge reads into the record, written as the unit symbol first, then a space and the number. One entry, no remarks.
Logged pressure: mmHg 30
